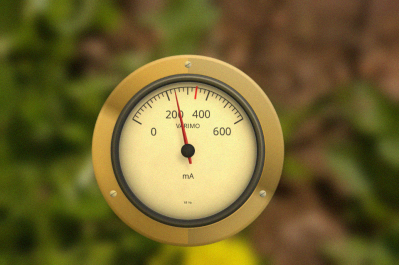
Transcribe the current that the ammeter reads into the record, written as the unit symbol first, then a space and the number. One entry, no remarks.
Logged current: mA 240
